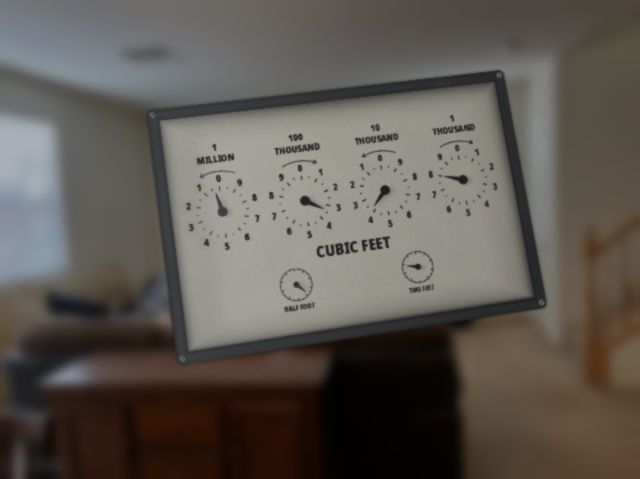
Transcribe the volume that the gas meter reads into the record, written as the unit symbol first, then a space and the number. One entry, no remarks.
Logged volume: ft³ 33800
